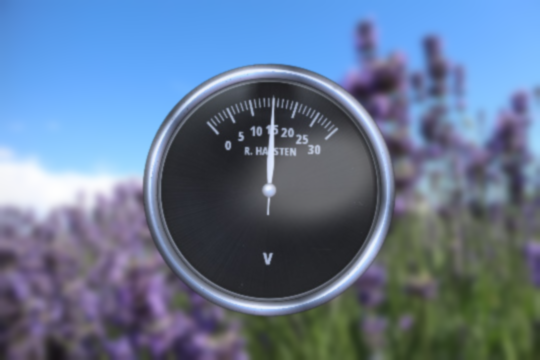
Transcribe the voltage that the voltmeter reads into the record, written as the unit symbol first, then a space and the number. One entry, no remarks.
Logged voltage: V 15
